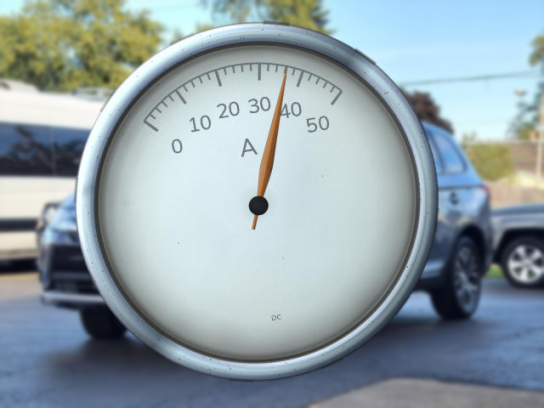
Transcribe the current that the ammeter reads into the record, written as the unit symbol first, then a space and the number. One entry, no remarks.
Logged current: A 36
